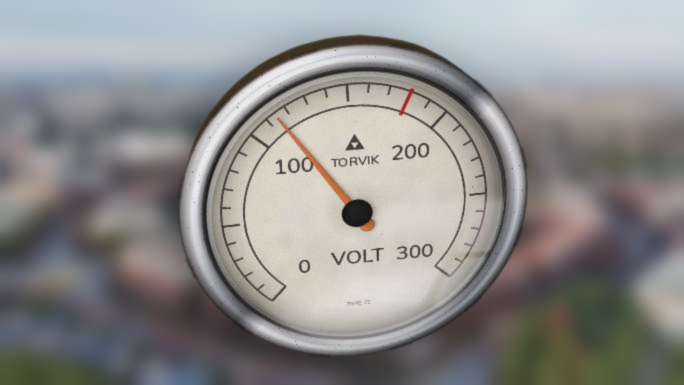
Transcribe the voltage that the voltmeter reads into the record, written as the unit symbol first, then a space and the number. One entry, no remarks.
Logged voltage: V 115
